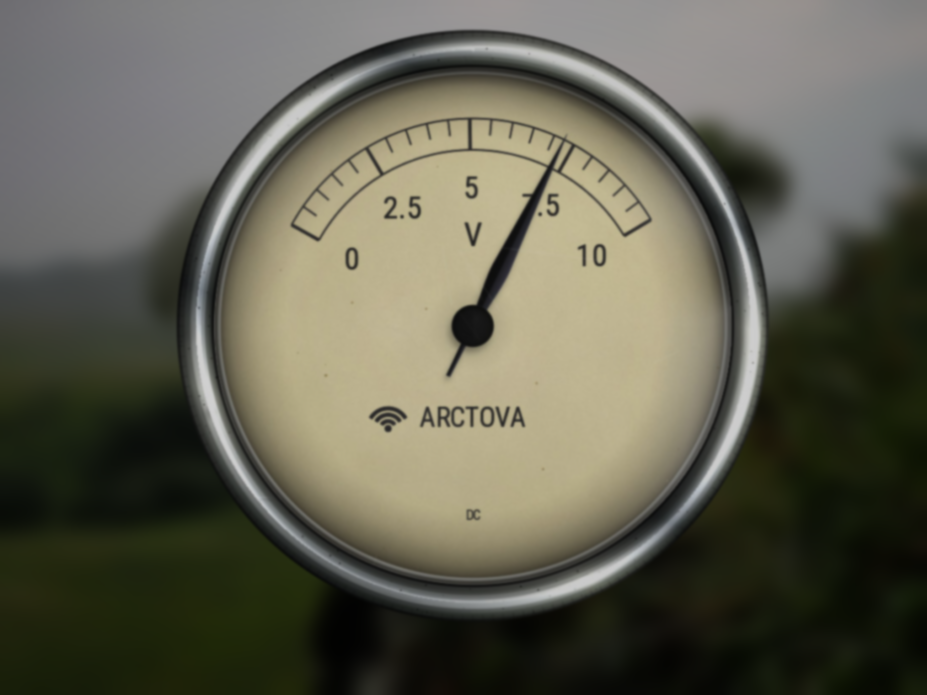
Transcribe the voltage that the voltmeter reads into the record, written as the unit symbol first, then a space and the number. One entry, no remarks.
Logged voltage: V 7.25
